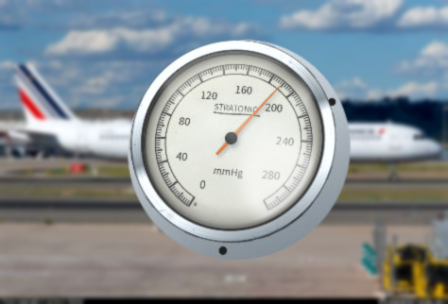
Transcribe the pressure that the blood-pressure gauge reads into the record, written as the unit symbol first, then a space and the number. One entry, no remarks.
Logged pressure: mmHg 190
